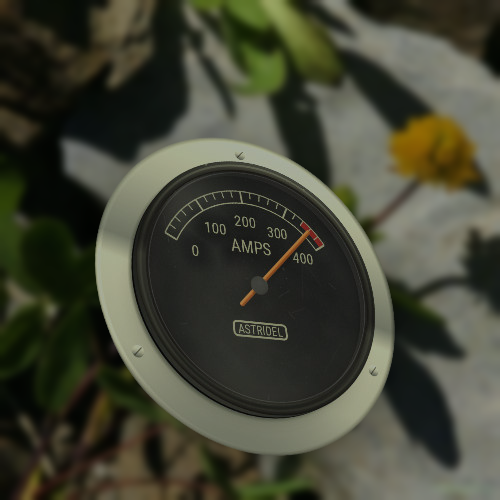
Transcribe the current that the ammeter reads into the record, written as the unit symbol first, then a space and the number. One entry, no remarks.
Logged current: A 360
